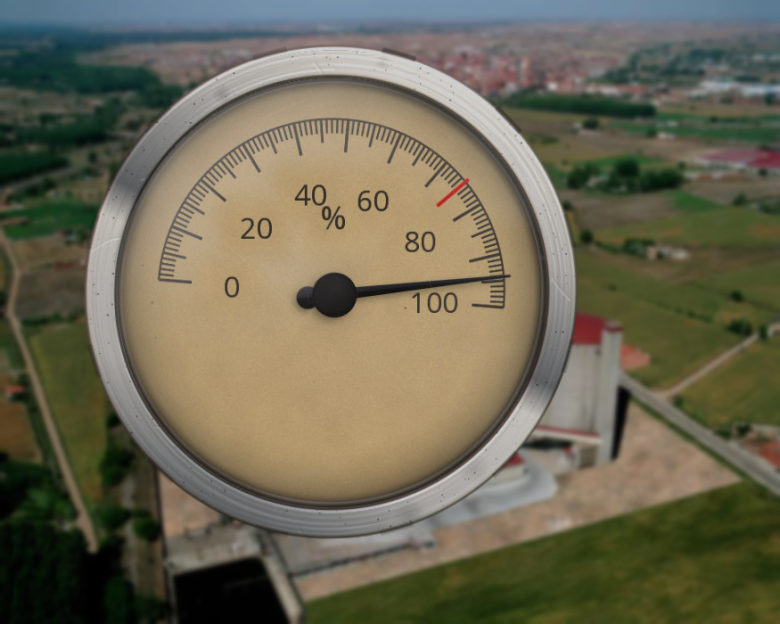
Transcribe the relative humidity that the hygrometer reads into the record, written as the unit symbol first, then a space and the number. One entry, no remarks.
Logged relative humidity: % 94
